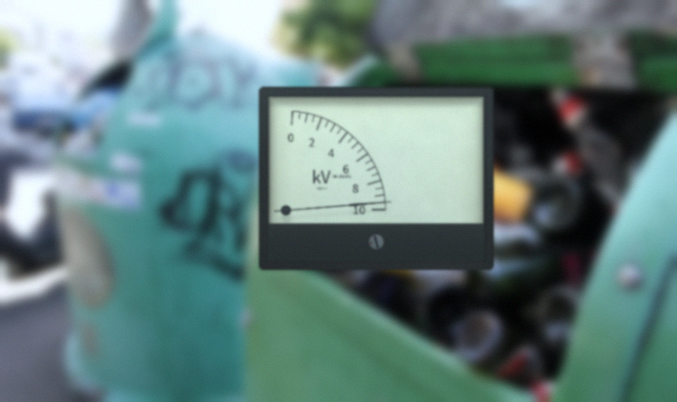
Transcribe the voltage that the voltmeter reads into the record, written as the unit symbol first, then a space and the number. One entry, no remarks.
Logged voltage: kV 9.5
